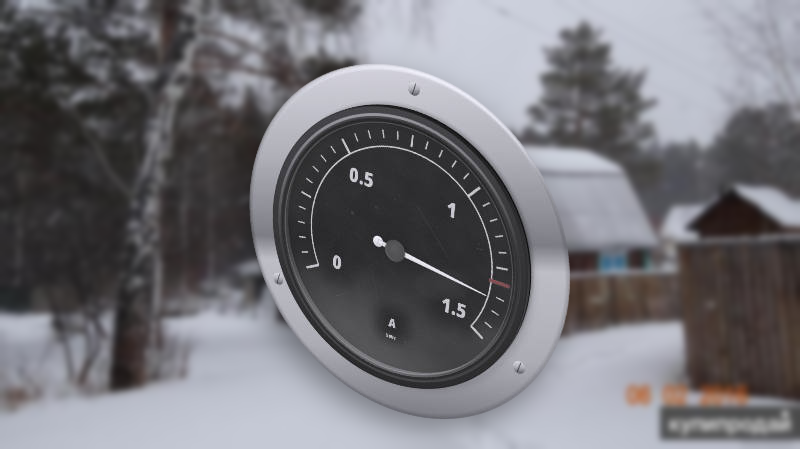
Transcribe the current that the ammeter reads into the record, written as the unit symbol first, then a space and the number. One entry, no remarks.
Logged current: A 1.35
